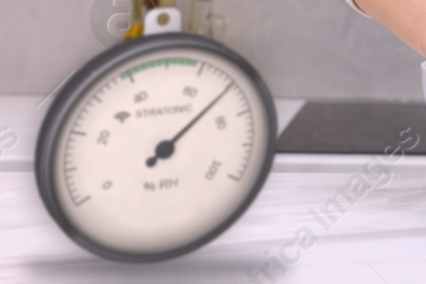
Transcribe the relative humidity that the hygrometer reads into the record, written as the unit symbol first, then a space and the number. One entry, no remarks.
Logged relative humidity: % 70
